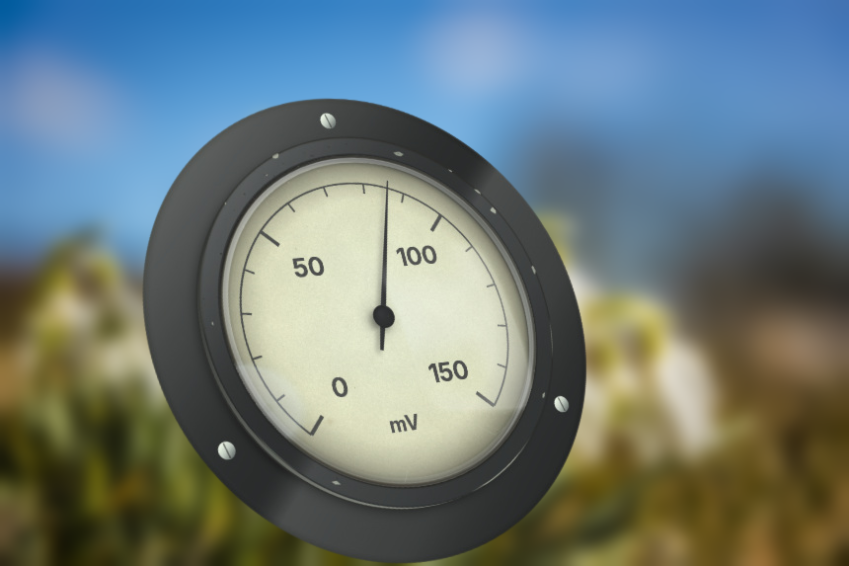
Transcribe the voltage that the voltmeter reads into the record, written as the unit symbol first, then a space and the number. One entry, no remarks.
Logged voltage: mV 85
